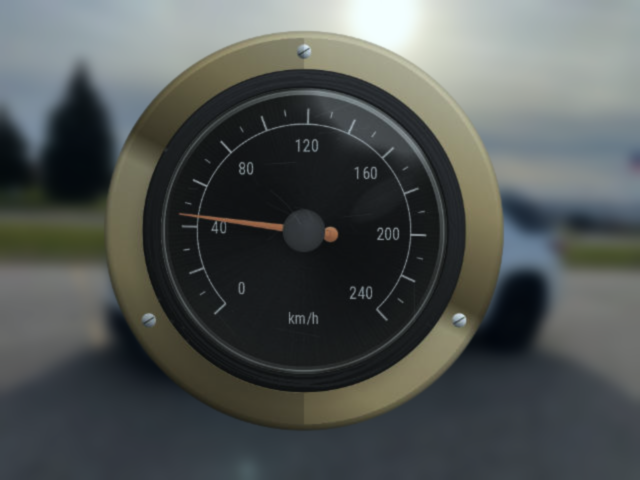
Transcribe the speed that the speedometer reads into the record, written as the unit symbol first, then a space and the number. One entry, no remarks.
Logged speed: km/h 45
